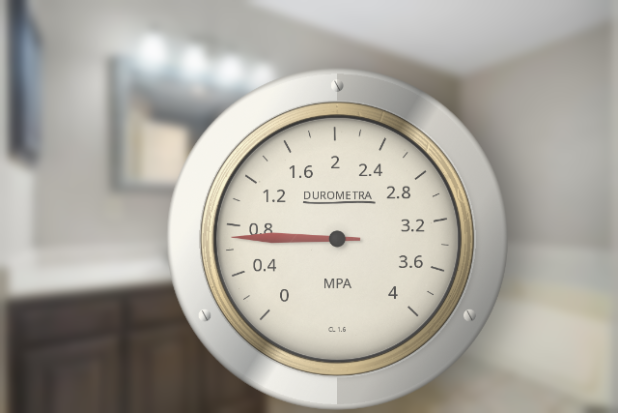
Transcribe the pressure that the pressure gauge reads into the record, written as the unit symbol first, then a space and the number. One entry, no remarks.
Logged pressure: MPa 0.7
